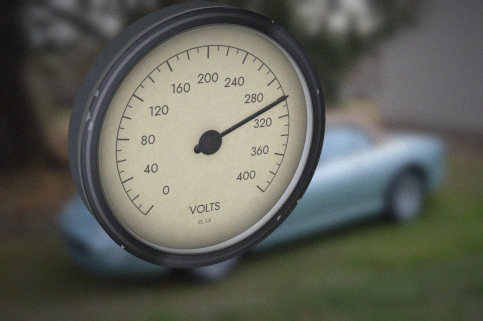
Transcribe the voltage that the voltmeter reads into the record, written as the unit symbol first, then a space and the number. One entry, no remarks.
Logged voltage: V 300
